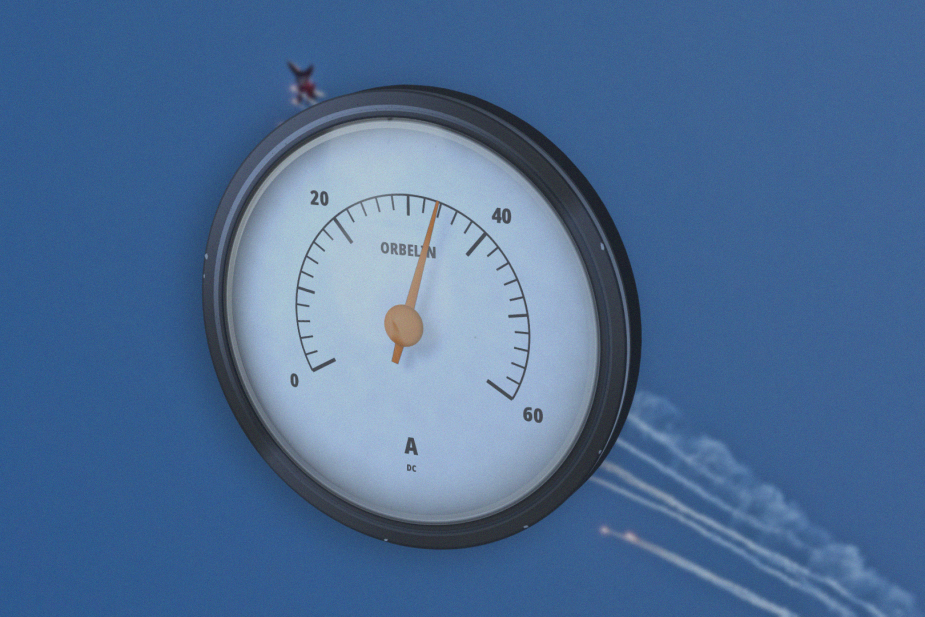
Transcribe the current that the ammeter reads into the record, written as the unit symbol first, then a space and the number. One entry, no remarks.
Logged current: A 34
